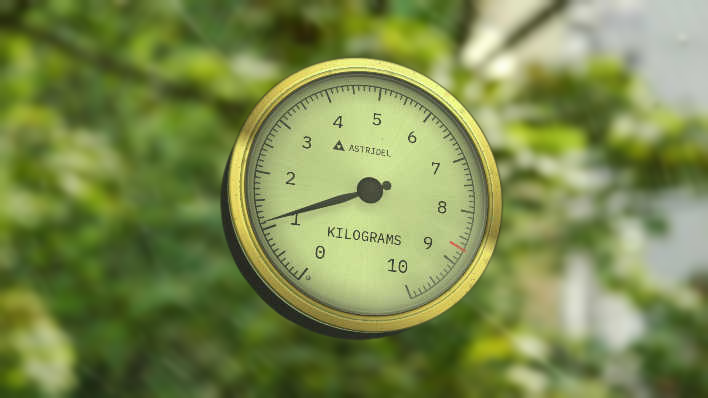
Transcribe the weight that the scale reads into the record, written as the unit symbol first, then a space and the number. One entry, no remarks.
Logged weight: kg 1.1
